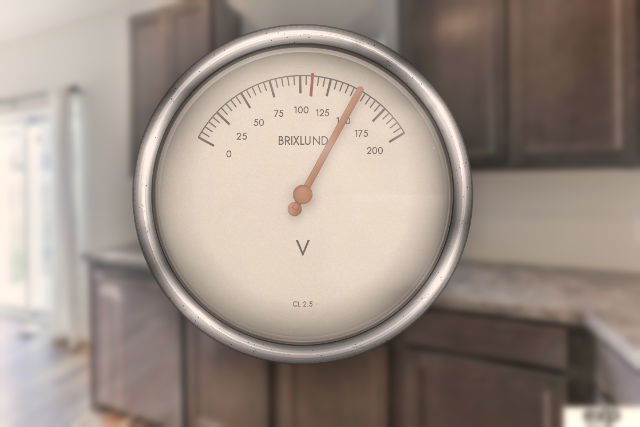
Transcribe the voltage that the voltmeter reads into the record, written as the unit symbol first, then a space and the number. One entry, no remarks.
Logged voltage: V 150
